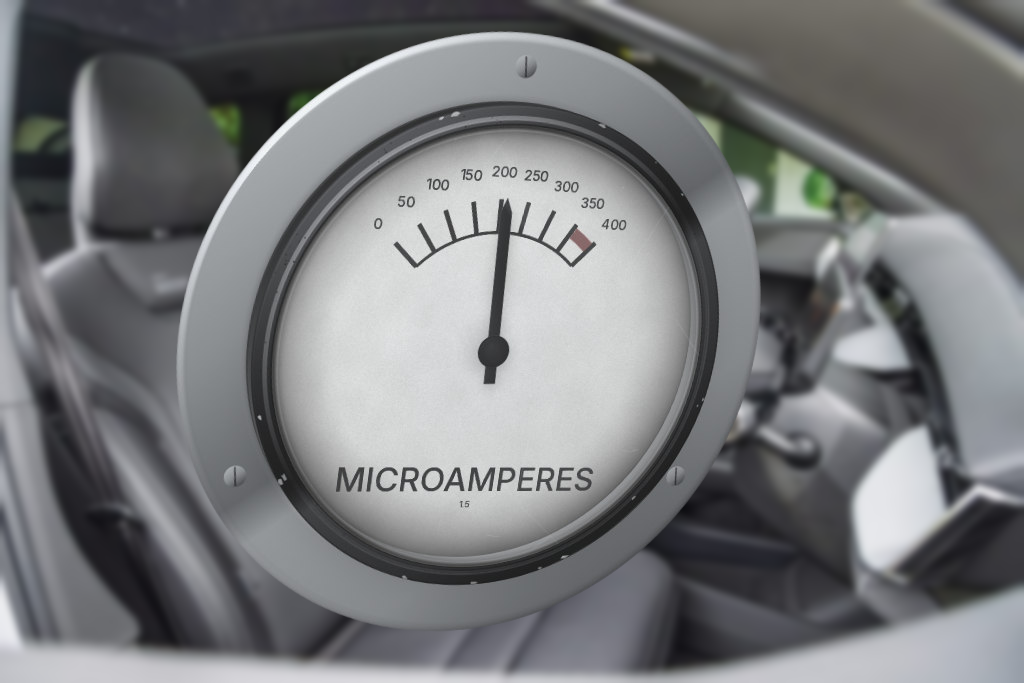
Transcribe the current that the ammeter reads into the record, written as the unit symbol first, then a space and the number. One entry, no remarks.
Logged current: µA 200
